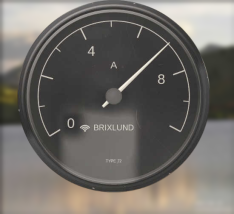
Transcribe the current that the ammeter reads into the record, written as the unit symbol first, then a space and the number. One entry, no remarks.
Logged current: A 7
